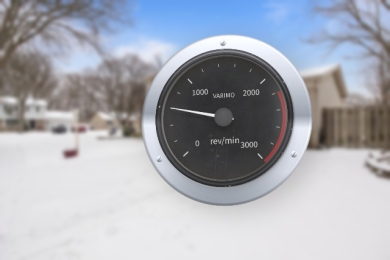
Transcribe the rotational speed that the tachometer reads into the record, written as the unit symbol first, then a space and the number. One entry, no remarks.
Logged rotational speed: rpm 600
